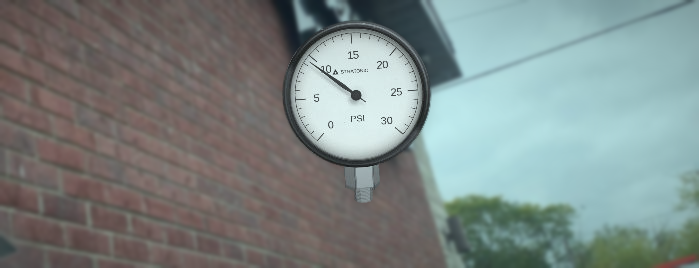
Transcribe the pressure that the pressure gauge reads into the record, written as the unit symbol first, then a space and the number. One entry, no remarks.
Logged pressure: psi 9.5
